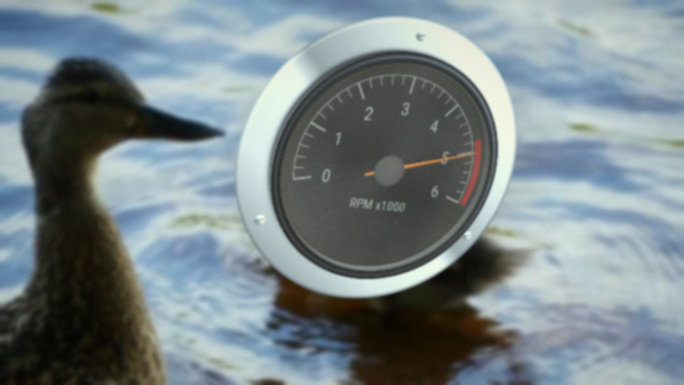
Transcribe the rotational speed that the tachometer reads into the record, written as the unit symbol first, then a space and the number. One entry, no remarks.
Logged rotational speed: rpm 5000
